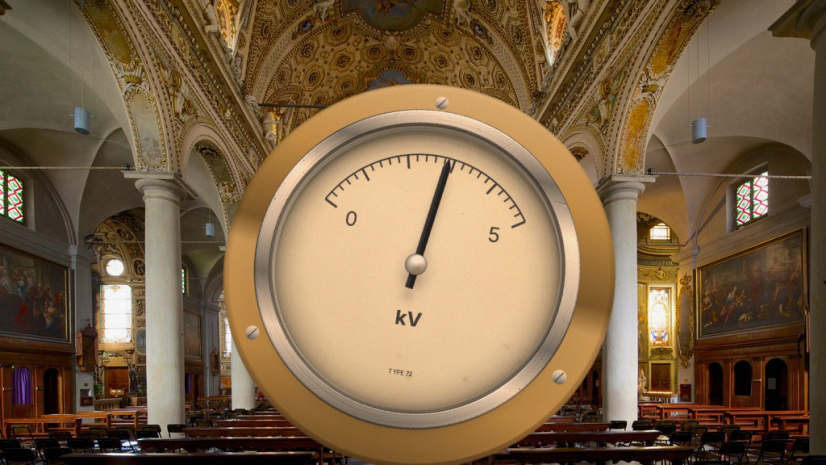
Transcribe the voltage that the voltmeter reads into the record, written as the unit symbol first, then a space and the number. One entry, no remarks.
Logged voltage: kV 2.9
